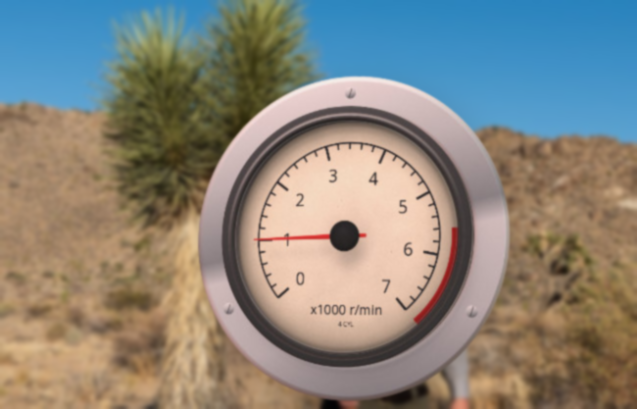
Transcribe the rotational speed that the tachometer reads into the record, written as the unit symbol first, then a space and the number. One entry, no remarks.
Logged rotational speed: rpm 1000
